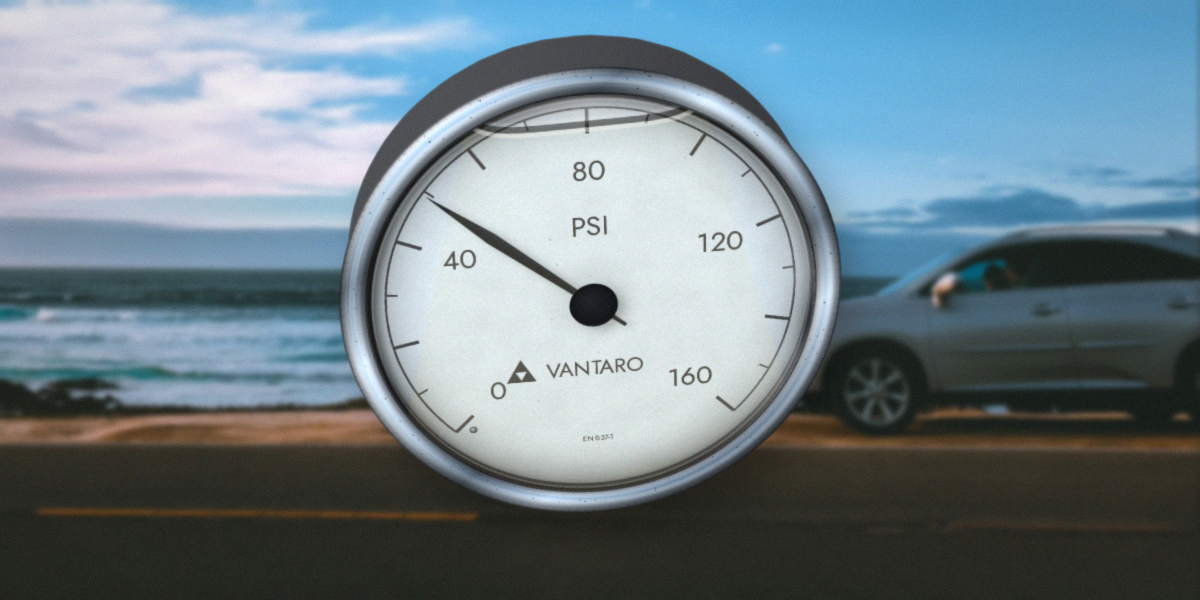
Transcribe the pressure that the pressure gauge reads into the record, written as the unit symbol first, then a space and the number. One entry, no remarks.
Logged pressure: psi 50
